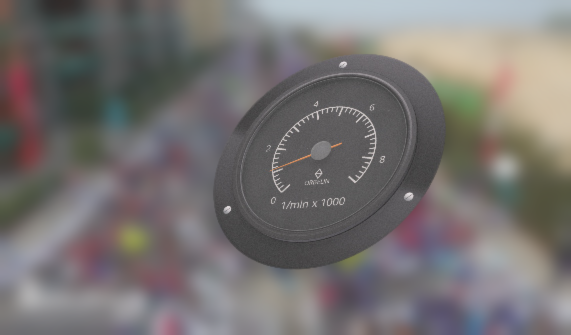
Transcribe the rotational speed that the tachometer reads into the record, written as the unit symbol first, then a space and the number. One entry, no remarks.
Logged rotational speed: rpm 1000
